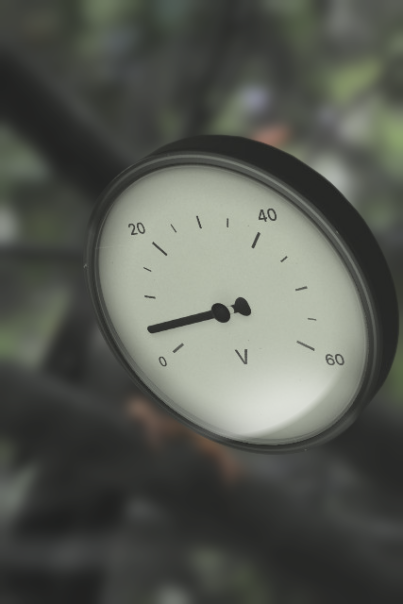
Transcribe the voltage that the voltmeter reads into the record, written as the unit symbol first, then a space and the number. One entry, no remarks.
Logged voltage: V 5
